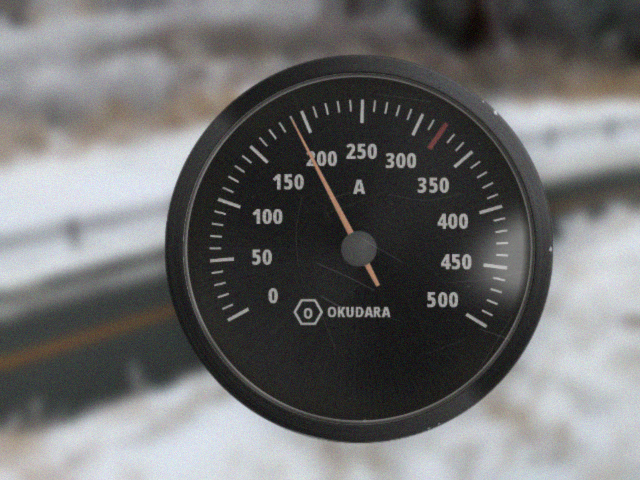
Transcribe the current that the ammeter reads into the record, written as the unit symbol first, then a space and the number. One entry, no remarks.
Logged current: A 190
